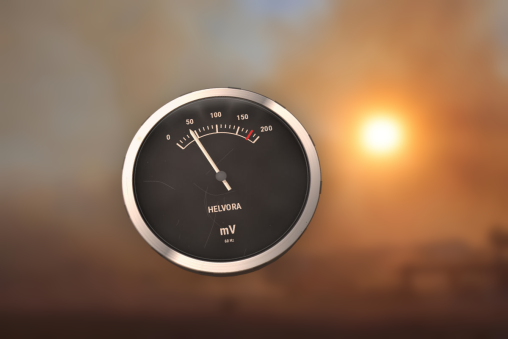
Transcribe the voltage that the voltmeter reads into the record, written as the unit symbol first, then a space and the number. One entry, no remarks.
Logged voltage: mV 40
